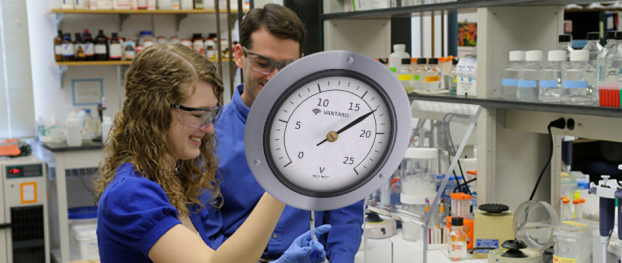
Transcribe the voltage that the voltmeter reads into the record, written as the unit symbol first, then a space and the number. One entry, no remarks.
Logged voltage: V 17
